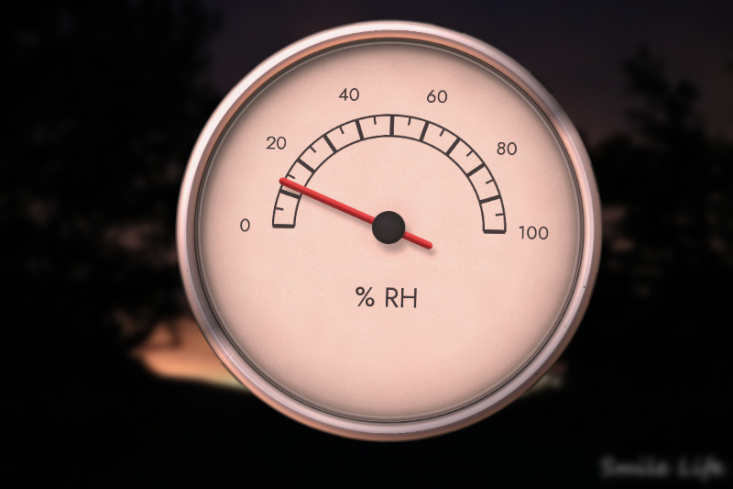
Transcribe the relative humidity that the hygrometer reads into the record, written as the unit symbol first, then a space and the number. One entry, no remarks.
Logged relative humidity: % 12.5
